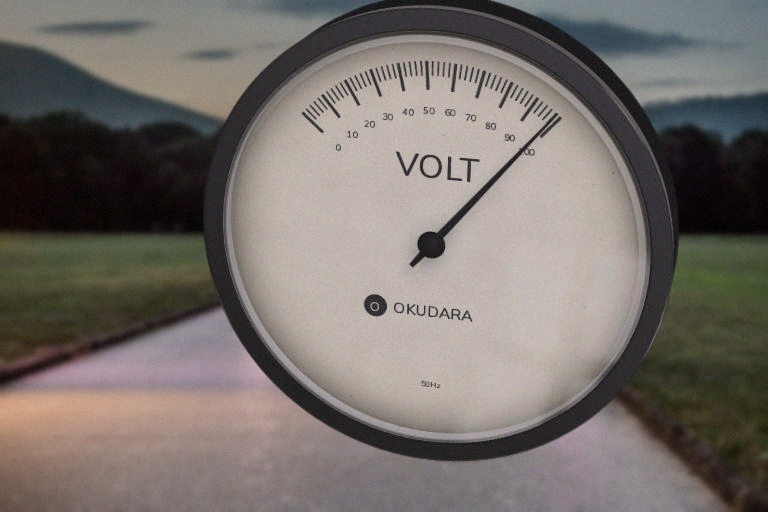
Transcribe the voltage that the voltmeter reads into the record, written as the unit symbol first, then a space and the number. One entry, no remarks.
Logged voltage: V 98
